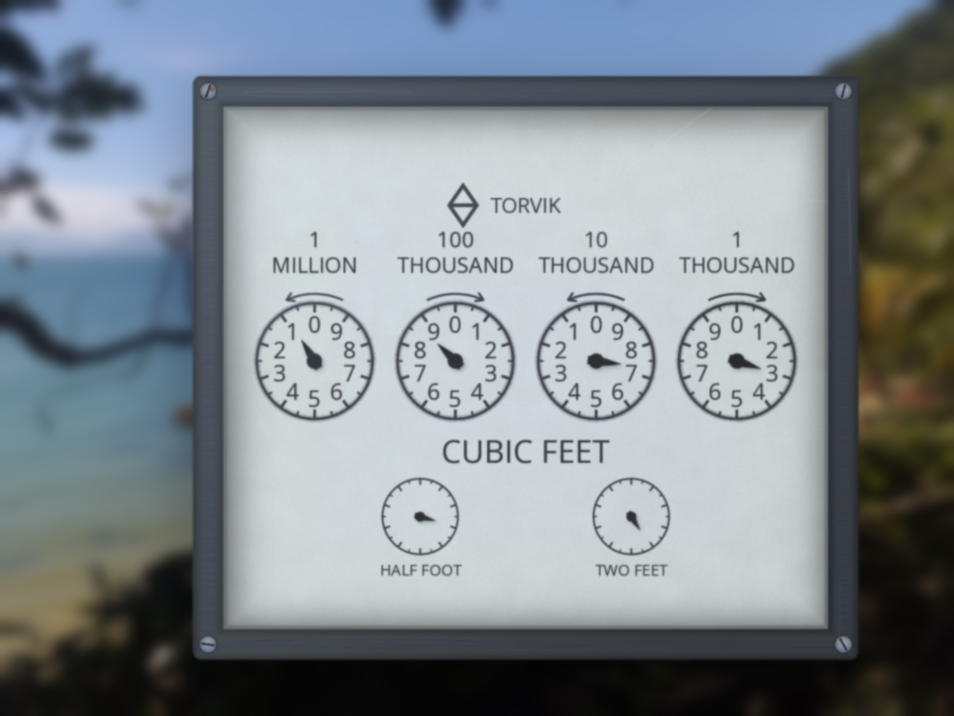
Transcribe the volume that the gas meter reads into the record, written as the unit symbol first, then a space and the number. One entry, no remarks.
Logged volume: ft³ 87300
